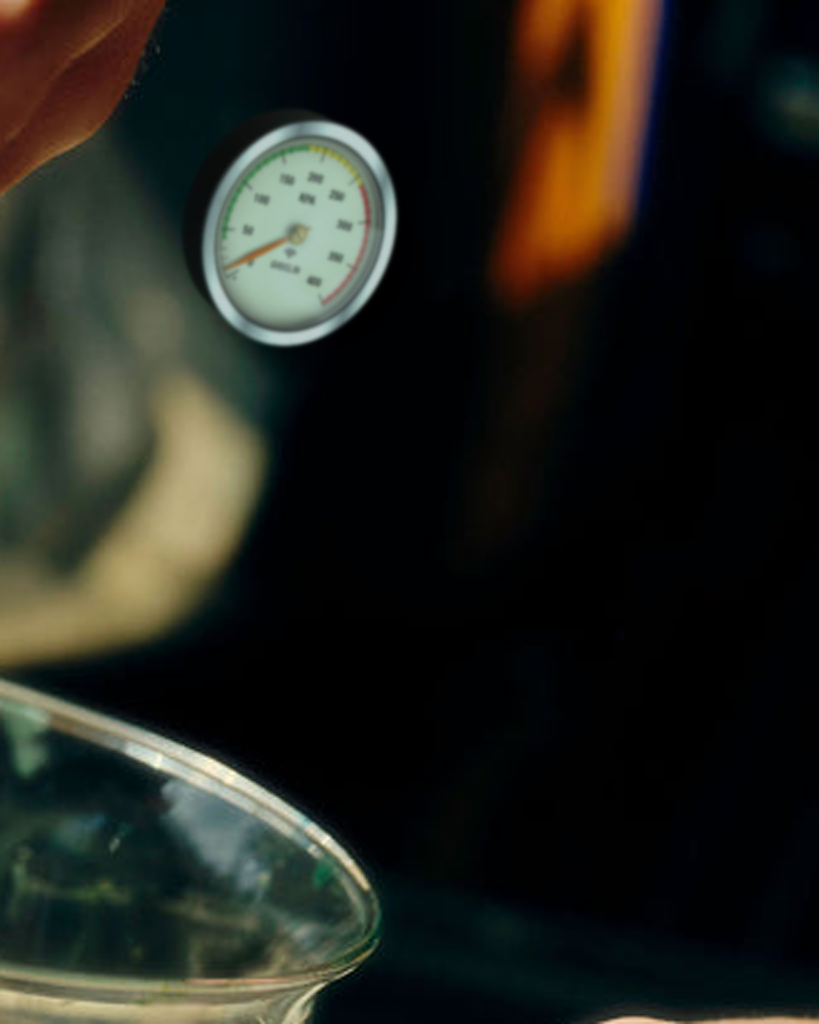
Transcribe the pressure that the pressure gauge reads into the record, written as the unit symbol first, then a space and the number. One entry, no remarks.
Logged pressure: kPa 10
